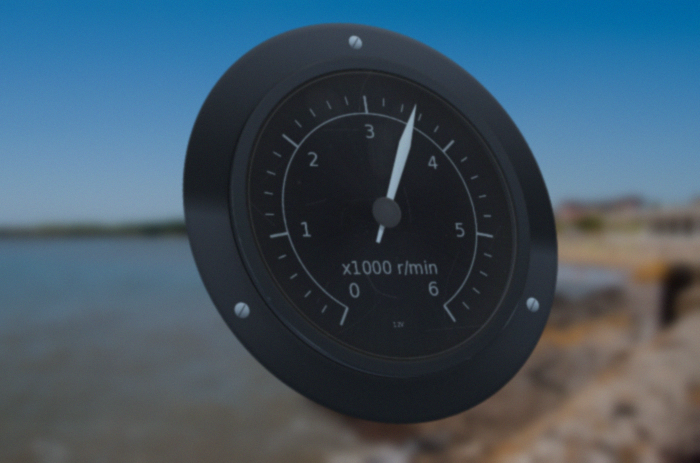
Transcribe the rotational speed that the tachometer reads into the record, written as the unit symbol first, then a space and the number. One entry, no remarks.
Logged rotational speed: rpm 3500
